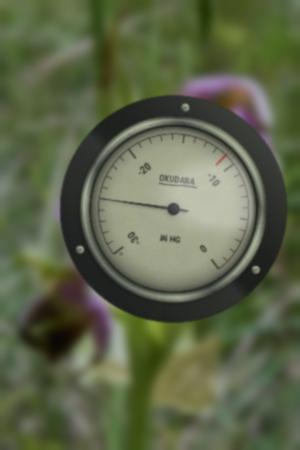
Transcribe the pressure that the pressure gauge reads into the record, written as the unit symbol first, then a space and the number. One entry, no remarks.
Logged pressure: inHg -25
